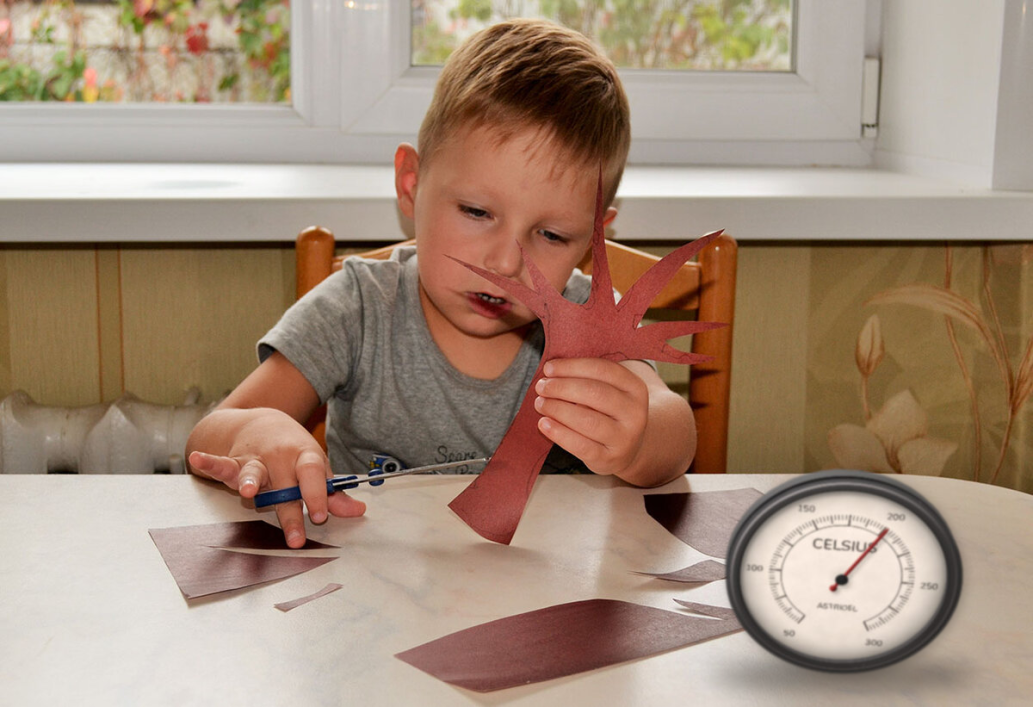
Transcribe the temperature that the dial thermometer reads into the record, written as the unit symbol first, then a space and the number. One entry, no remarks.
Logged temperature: °C 200
